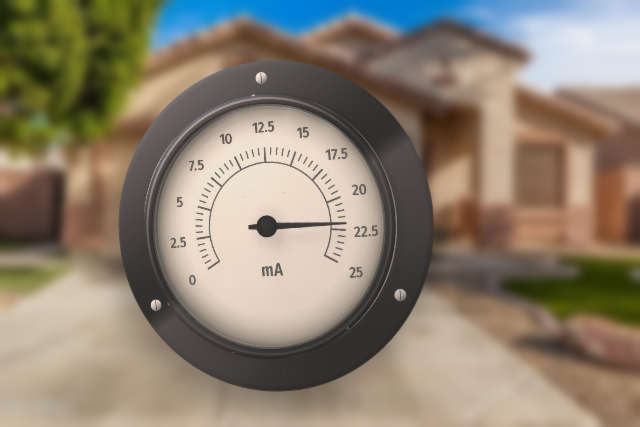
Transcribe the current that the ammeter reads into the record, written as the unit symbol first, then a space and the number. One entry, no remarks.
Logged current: mA 22
